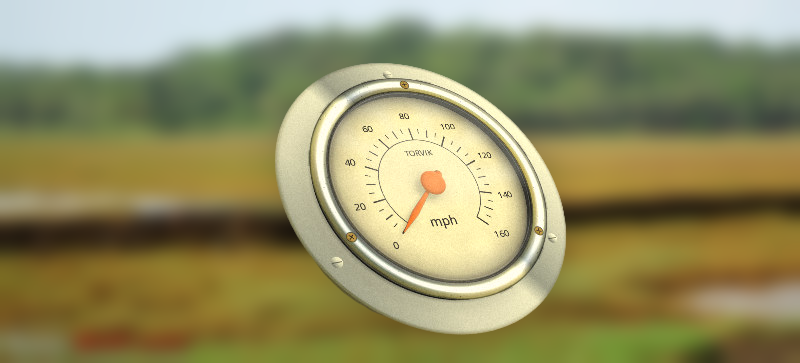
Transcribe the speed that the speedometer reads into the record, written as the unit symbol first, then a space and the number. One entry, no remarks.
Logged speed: mph 0
